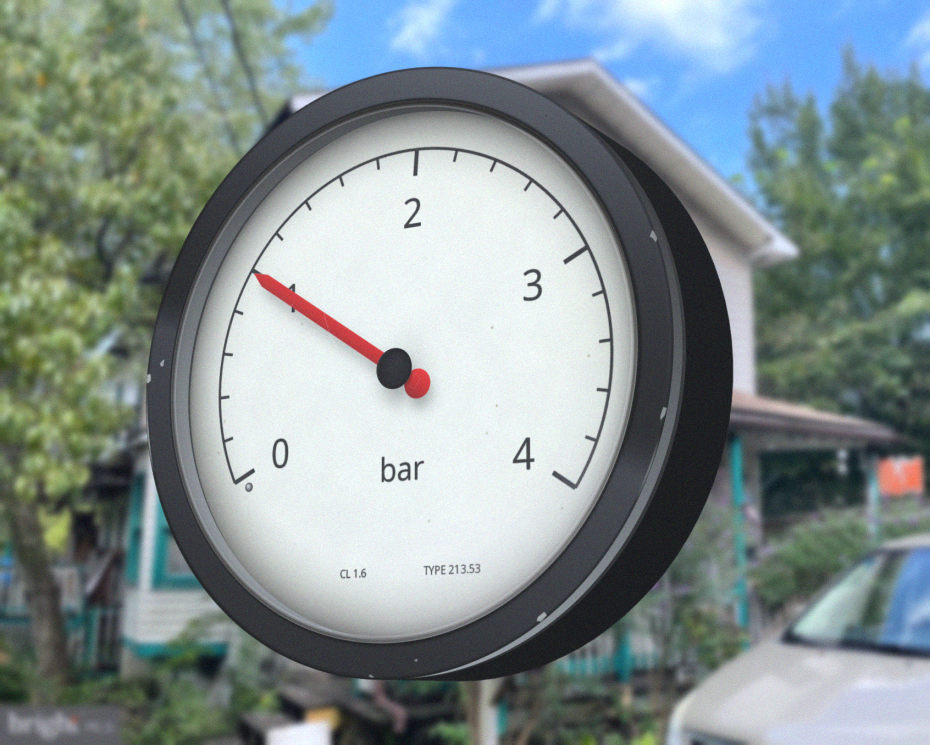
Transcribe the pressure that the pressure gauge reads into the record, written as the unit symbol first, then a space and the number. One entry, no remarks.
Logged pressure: bar 1
